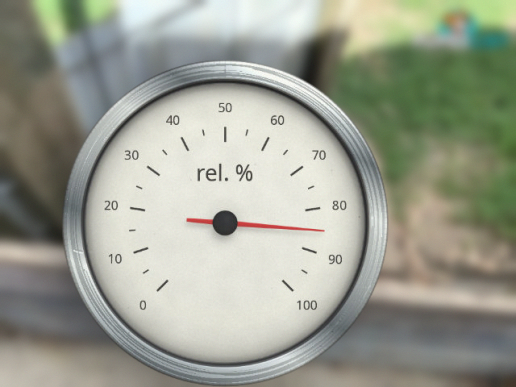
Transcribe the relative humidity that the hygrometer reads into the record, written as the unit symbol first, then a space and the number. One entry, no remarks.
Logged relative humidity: % 85
